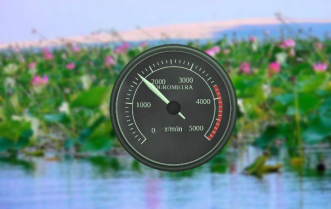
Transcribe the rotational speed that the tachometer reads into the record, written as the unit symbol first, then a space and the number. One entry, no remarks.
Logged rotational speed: rpm 1700
